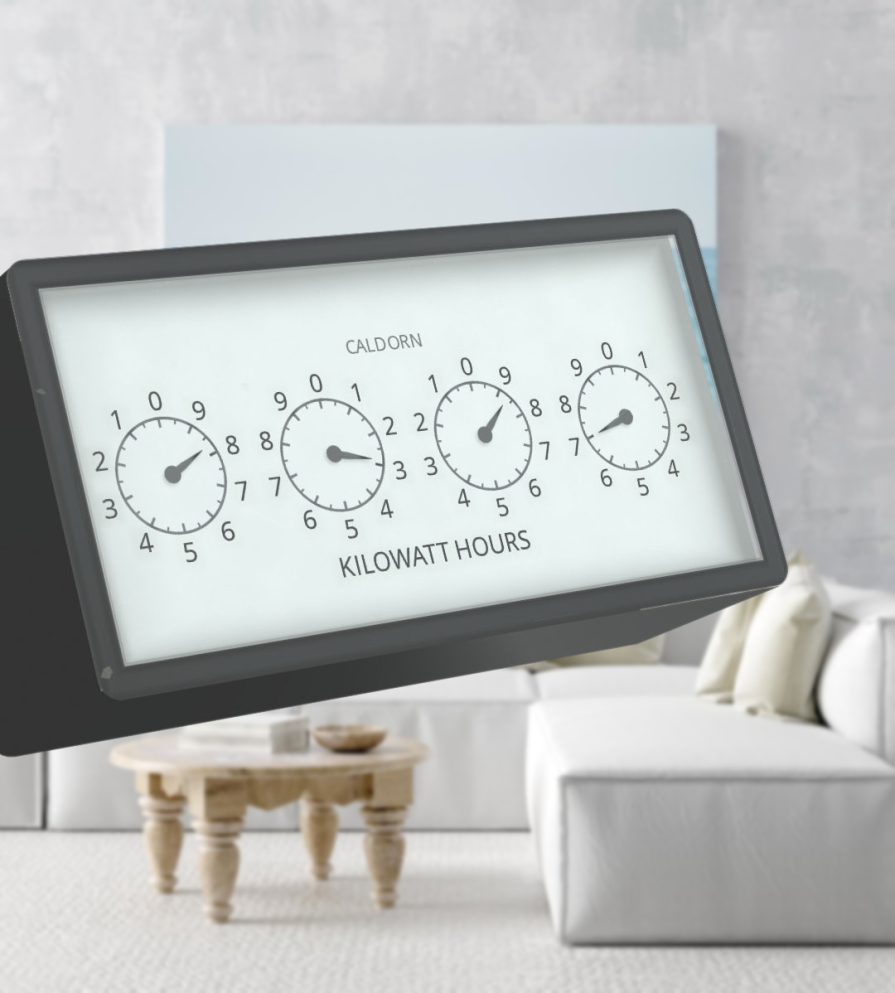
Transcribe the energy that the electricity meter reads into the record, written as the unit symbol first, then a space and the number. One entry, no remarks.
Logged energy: kWh 8287
